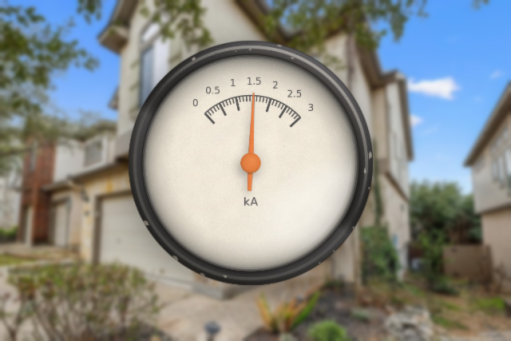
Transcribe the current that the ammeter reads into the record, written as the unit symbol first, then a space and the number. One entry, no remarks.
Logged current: kA 1.5
